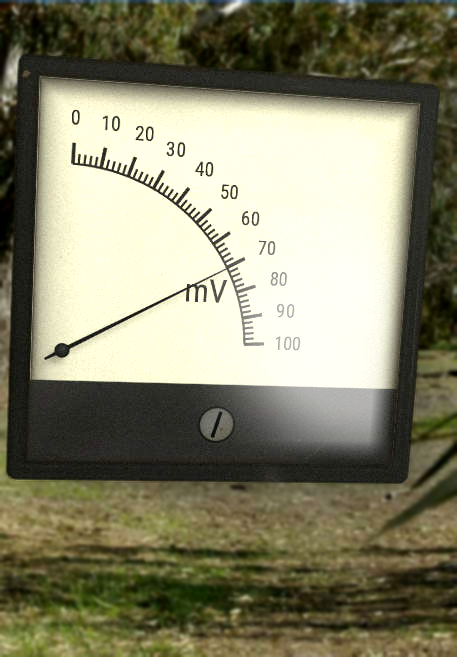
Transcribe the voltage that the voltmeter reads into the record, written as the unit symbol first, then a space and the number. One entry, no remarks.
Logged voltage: mV 70
